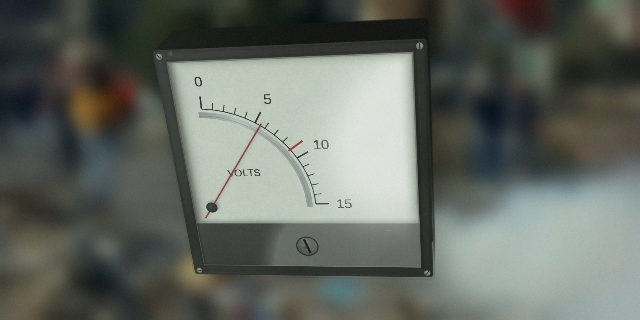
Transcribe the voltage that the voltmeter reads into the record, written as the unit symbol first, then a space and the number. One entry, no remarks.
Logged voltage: V 5.5
